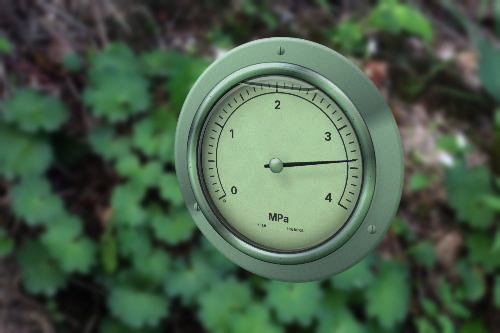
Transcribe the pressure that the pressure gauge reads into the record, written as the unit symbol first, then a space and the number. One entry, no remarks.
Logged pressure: MPa 3.4
